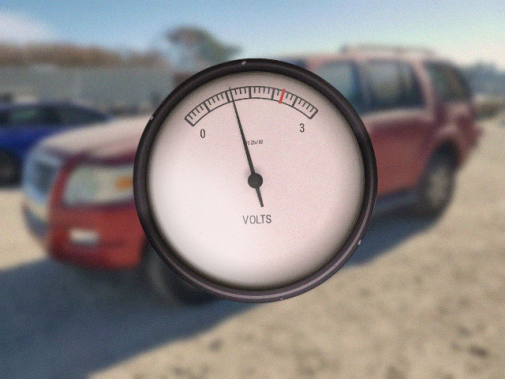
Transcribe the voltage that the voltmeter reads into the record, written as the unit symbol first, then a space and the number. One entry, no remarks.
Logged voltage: V 1.1
